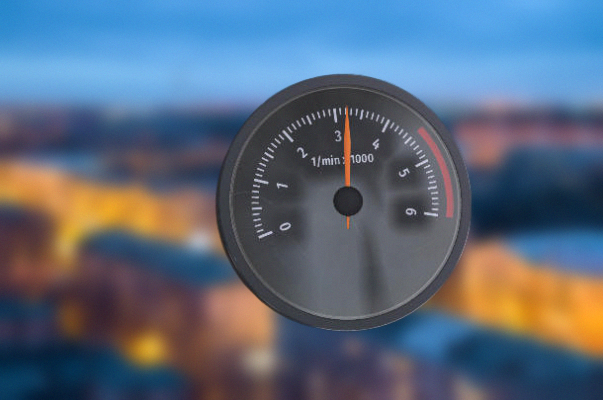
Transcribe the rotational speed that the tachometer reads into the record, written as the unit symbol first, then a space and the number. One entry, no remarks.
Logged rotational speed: rpm 3200
